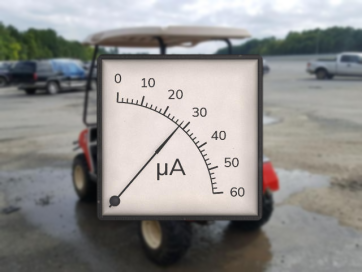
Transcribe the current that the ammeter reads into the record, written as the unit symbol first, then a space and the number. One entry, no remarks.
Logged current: µA 28
